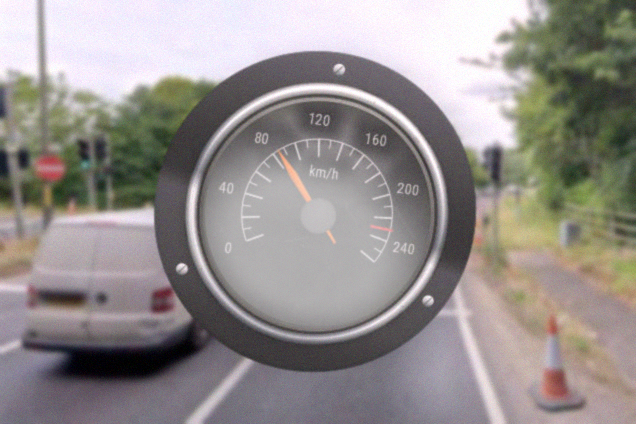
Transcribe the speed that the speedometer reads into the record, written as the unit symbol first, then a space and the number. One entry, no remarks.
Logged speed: km/h 85
